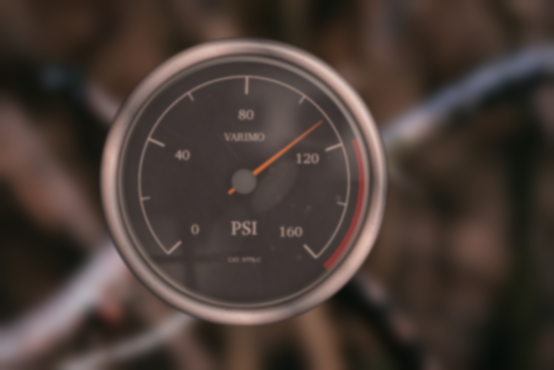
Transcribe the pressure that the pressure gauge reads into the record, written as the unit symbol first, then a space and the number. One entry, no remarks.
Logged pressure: psi 110
